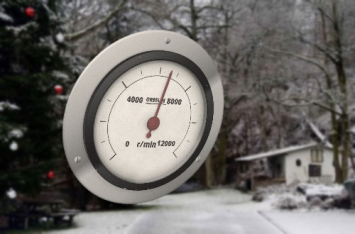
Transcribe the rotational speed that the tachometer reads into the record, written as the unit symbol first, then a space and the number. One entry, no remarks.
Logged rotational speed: rpm 6500
